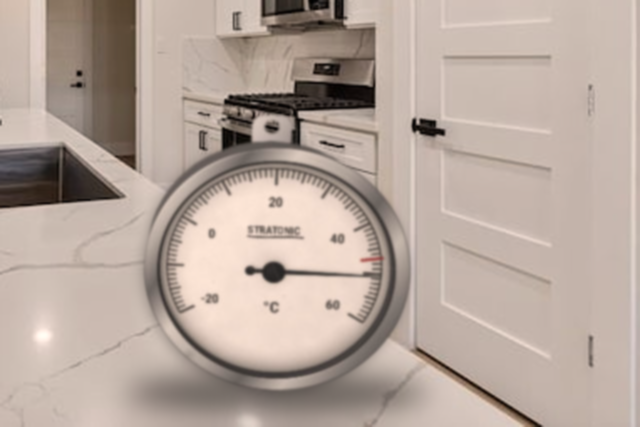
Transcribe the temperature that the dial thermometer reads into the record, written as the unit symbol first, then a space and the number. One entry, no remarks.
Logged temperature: °C 50
